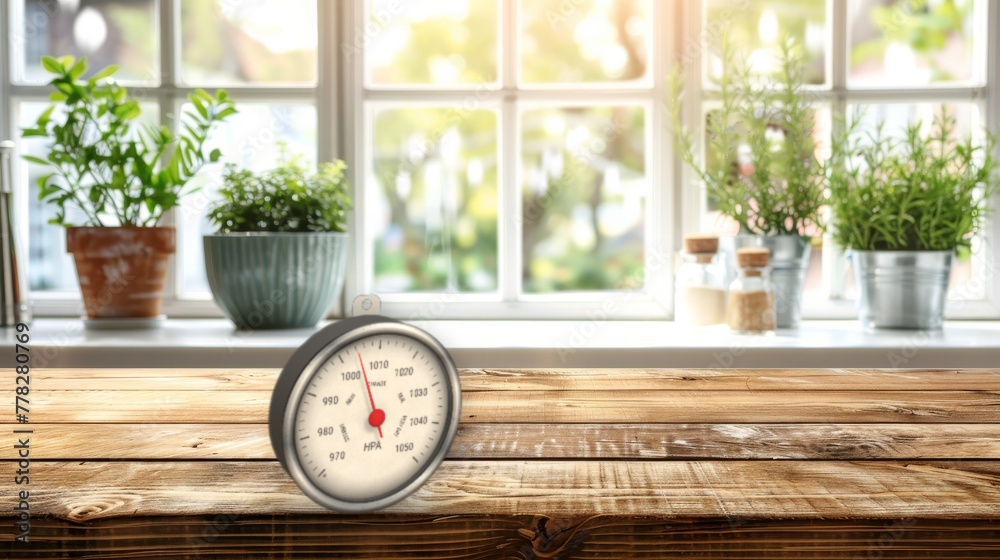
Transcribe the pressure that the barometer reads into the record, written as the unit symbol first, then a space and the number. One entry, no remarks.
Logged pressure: hPa 1004
